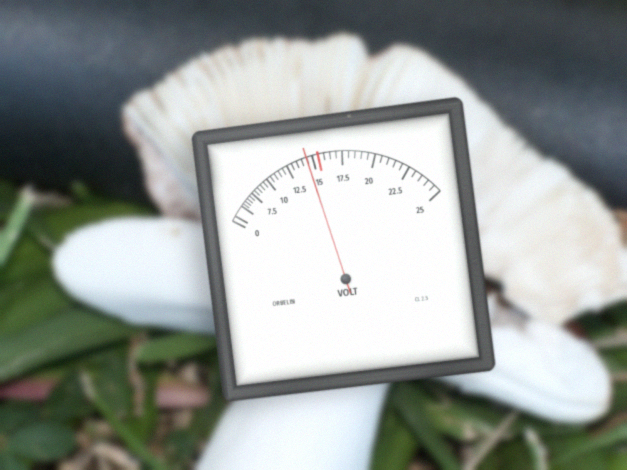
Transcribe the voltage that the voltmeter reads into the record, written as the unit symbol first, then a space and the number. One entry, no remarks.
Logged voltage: V 14.5
